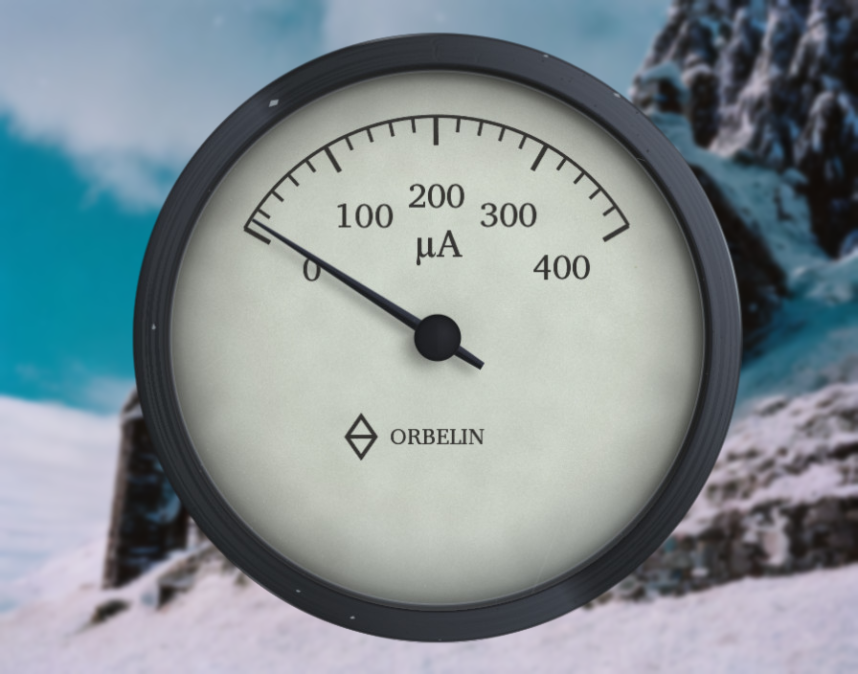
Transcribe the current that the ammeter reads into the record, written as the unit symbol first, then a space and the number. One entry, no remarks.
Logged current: µA 10
